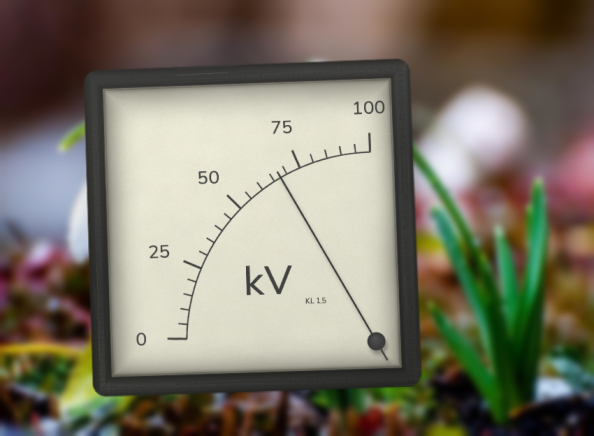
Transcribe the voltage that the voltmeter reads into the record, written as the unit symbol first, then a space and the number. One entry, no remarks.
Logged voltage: kV 67.5
